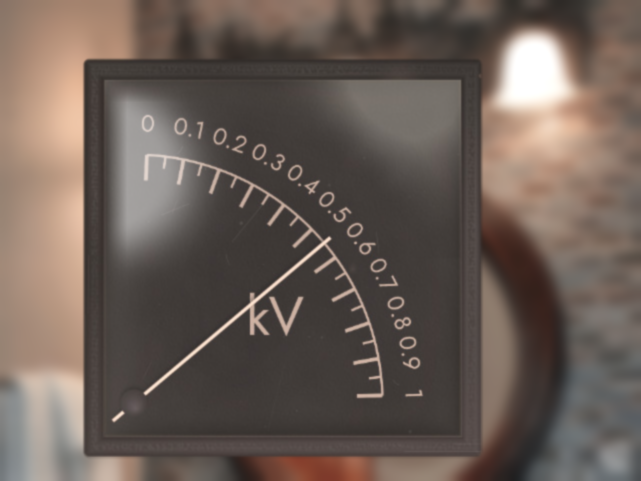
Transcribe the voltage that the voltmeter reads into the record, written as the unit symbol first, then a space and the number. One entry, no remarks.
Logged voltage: kV 0.55
